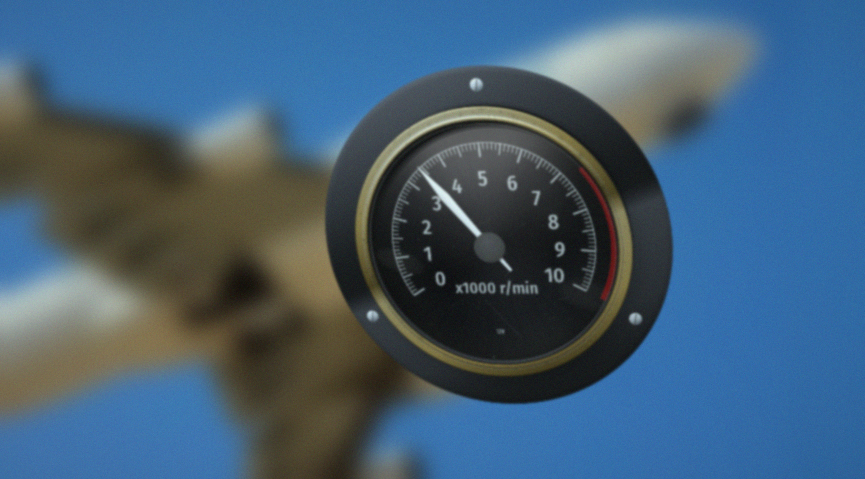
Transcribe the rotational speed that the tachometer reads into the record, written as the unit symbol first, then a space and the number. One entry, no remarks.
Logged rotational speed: rpm 3500
